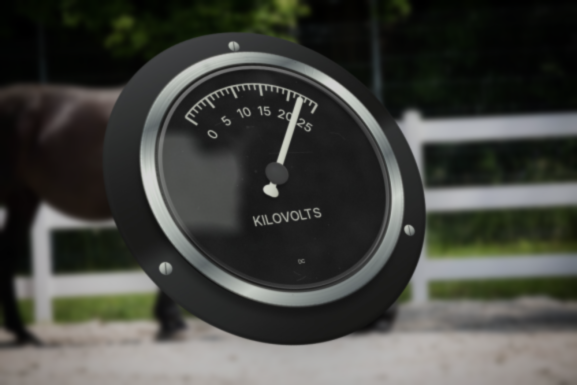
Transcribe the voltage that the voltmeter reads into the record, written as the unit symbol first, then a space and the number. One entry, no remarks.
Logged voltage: kV 22
